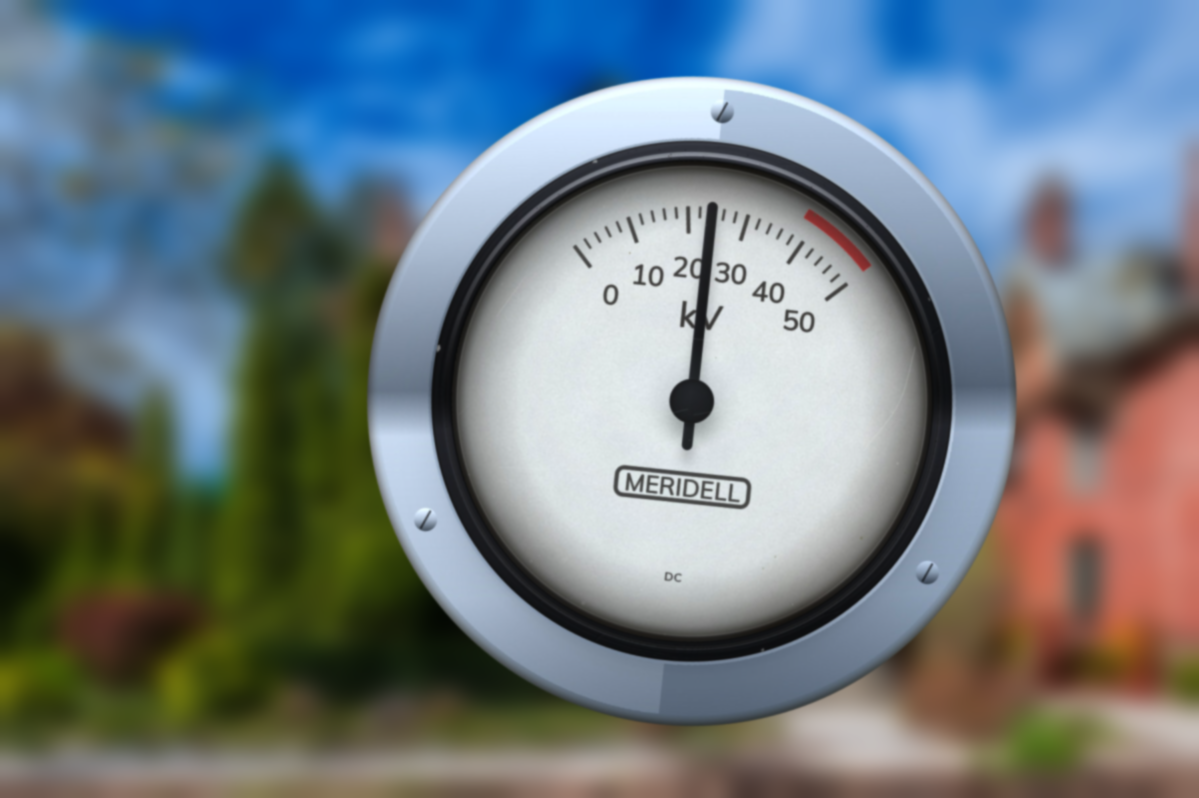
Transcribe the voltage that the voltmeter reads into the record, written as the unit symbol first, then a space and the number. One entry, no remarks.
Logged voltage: kV 24
